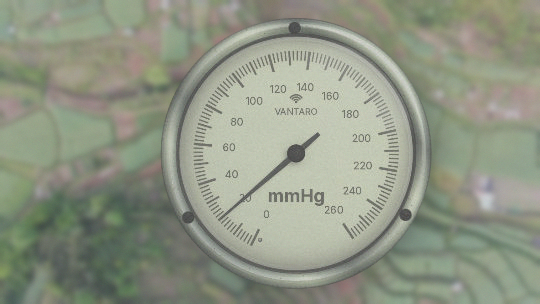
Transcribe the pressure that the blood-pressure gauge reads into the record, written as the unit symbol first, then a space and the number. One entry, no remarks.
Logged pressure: mmHg 20
